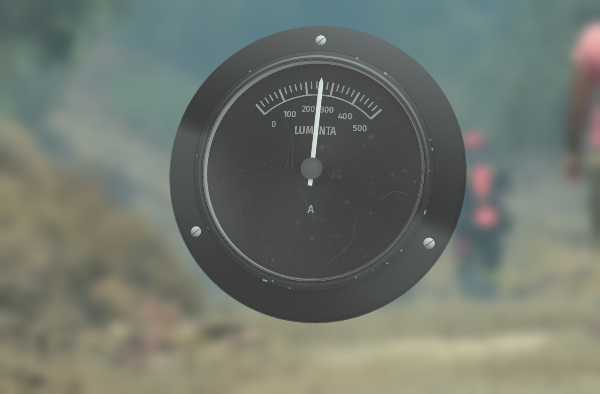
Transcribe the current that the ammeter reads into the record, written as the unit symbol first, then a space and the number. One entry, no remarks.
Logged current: A 260
